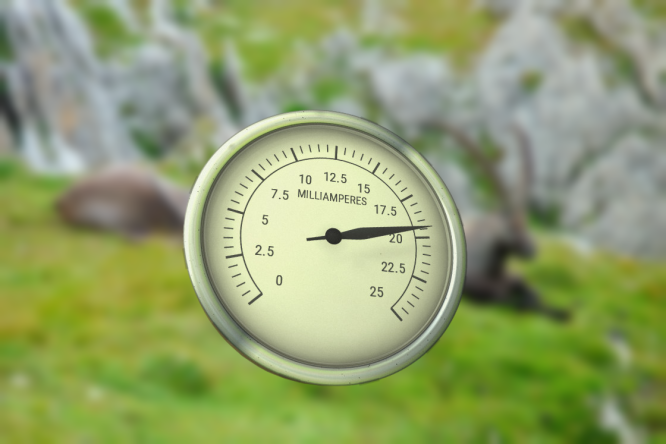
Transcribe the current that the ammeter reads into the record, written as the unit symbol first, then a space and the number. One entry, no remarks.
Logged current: mA 19.5
